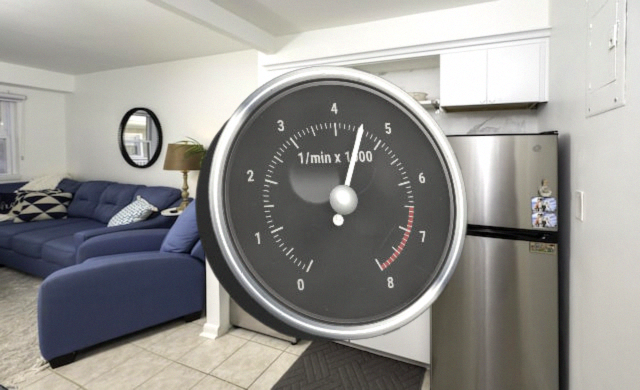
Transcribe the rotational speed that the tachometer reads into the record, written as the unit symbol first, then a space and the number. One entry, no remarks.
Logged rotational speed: rpm 4500
